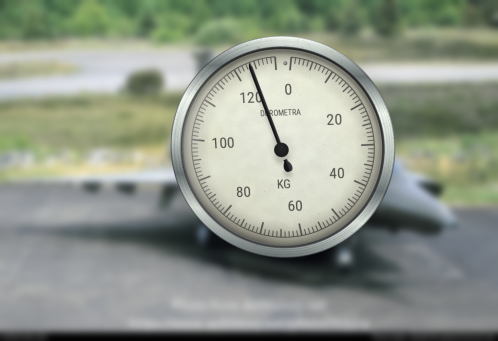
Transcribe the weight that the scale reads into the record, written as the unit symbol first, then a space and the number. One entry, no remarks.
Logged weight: kg 124
